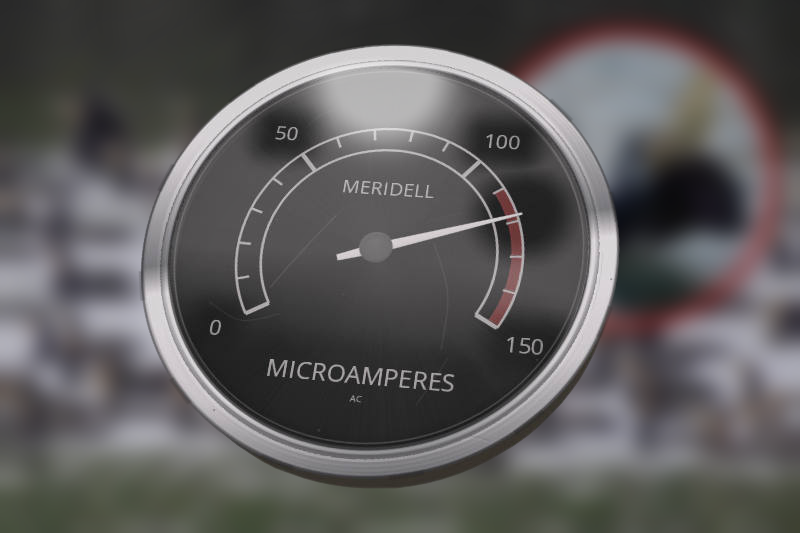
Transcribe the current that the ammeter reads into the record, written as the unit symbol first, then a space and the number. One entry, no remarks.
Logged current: µA 120
